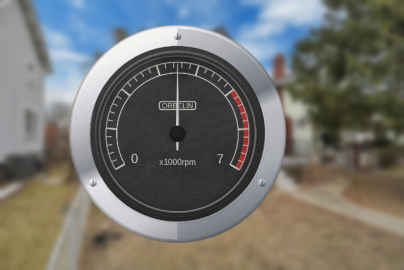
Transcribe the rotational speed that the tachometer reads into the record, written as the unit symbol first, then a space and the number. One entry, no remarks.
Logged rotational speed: rpm 3500
